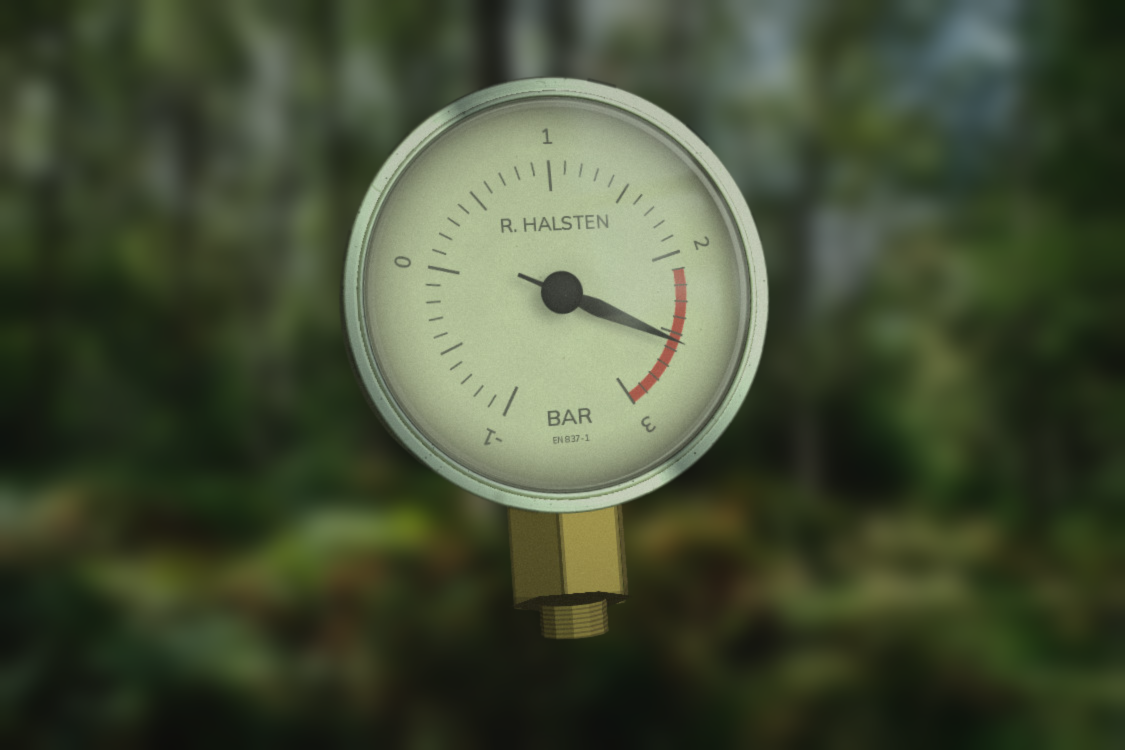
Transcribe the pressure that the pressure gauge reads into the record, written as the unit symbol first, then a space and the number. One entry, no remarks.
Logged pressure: bar 2.55
